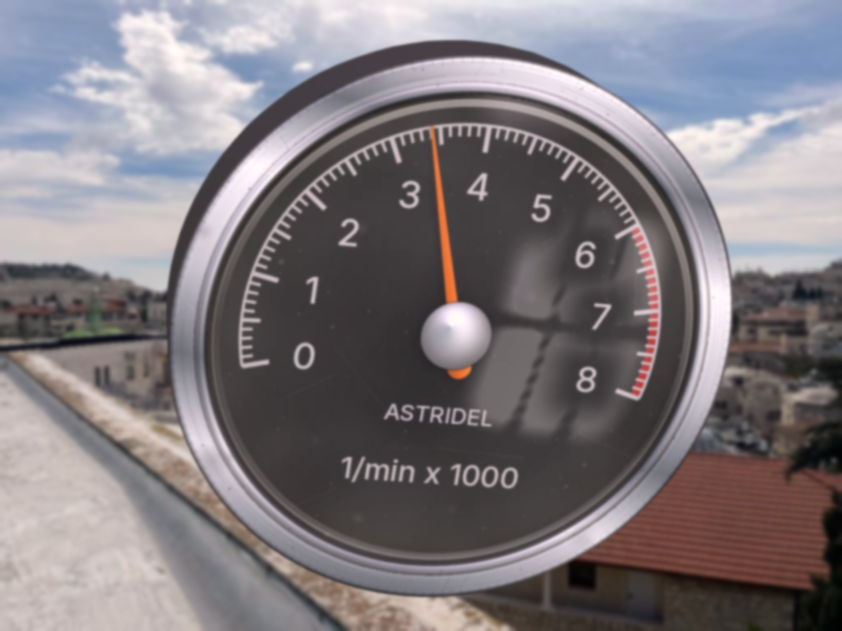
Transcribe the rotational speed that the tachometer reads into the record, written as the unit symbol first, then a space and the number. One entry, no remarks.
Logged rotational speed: rpm 3400
